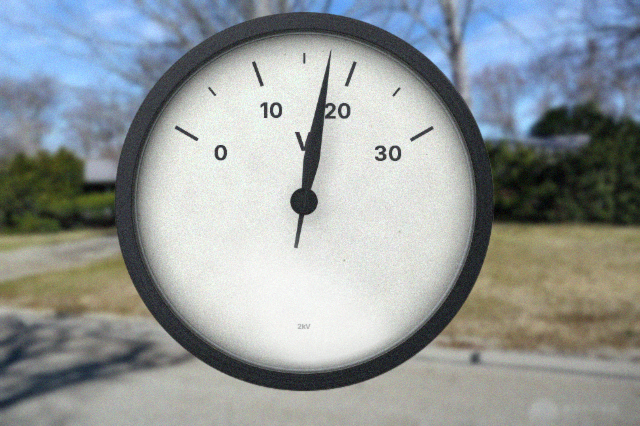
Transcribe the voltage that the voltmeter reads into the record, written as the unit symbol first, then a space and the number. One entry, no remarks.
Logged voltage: V 17.5
